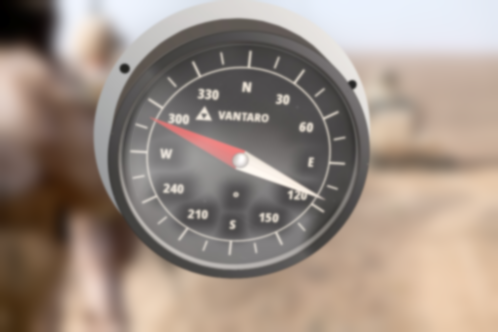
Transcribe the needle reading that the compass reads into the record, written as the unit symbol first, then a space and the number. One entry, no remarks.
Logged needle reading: ° 292.5
